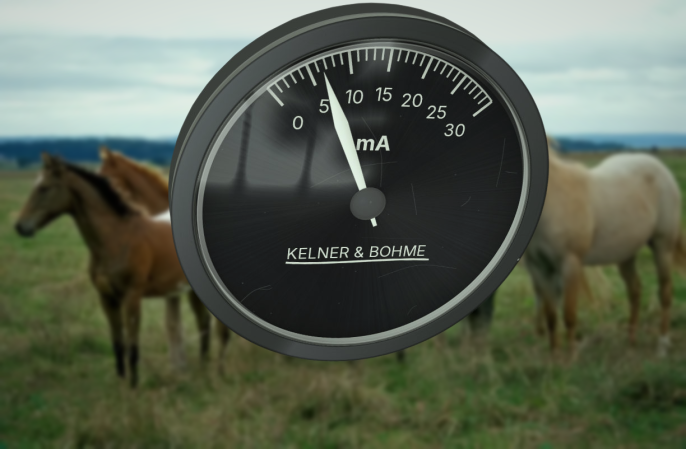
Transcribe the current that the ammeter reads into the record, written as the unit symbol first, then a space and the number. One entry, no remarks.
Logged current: mA 6.5
